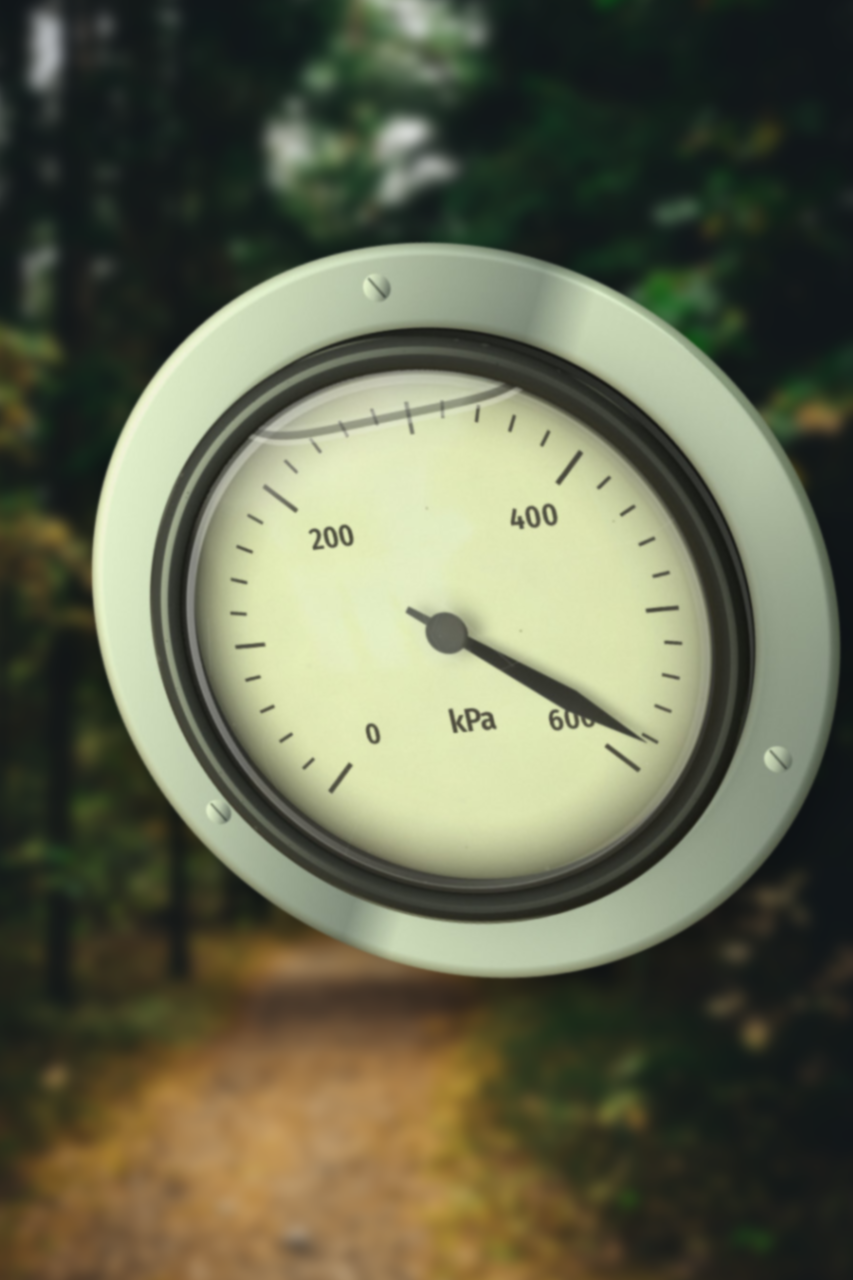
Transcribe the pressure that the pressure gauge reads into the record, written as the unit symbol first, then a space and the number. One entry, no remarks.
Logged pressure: kPa 580
